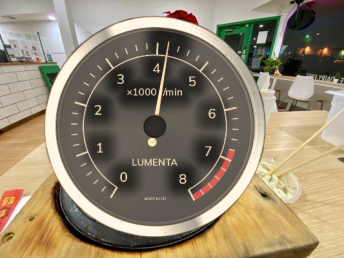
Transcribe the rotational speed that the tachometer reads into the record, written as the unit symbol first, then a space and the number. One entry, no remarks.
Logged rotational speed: rpm 4200
